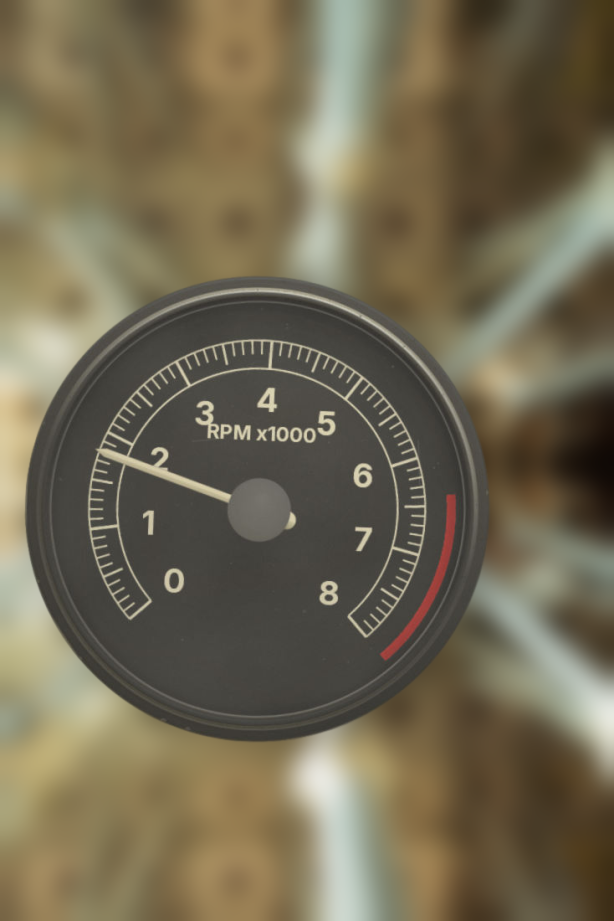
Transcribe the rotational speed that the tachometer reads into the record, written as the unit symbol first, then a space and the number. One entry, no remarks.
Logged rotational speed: rpm 1800
